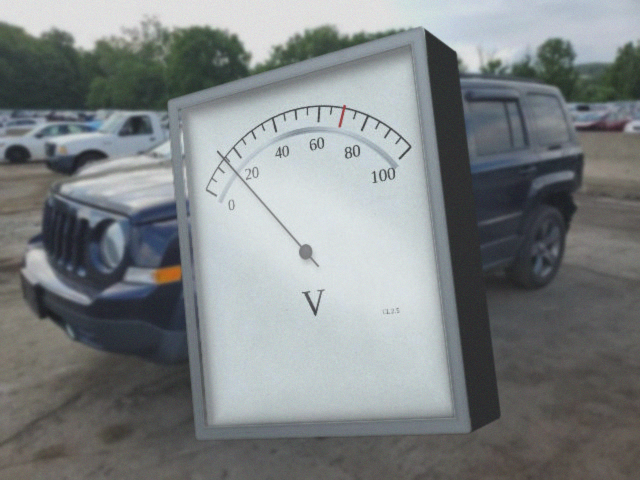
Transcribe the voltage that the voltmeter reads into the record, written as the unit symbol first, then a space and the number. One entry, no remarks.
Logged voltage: V 15
